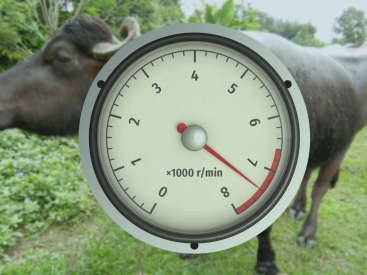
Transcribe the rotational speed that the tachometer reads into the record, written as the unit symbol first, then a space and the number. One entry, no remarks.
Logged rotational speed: rpm 7400
